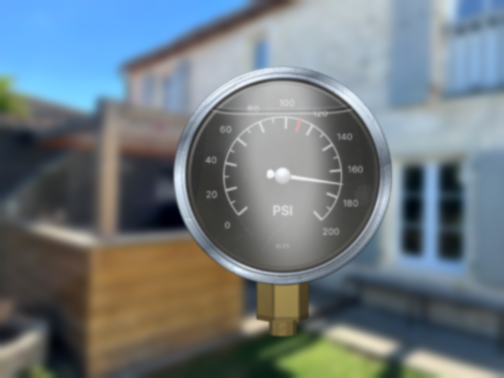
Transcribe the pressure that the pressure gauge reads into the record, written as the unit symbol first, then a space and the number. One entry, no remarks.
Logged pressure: psi 170
